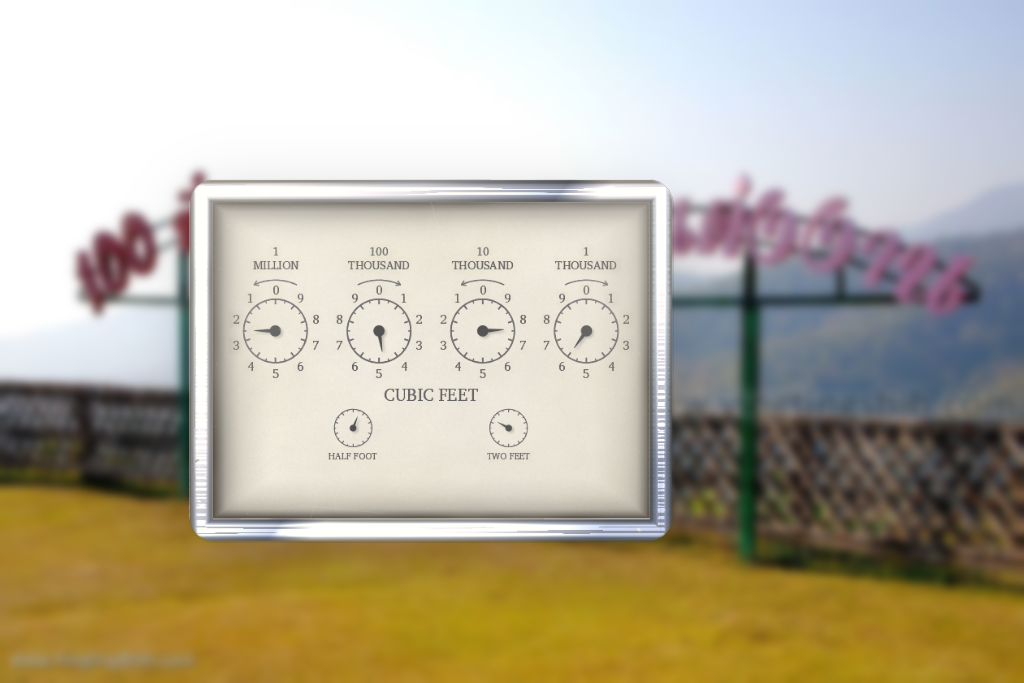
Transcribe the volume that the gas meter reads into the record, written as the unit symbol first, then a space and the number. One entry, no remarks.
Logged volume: ft³ 247600
